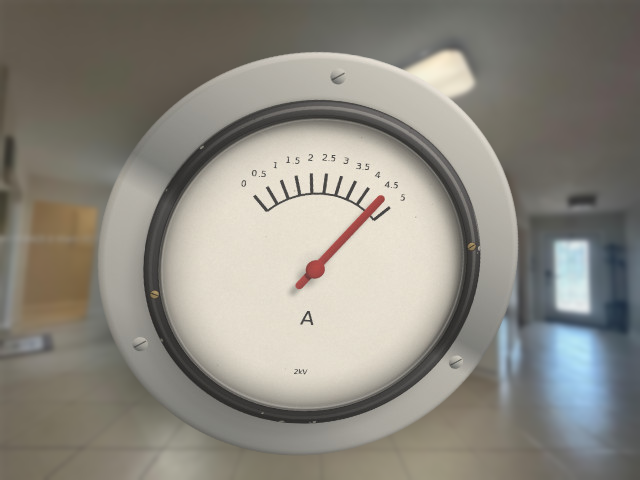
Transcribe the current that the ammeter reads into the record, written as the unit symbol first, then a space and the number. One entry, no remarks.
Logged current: A 4.5
